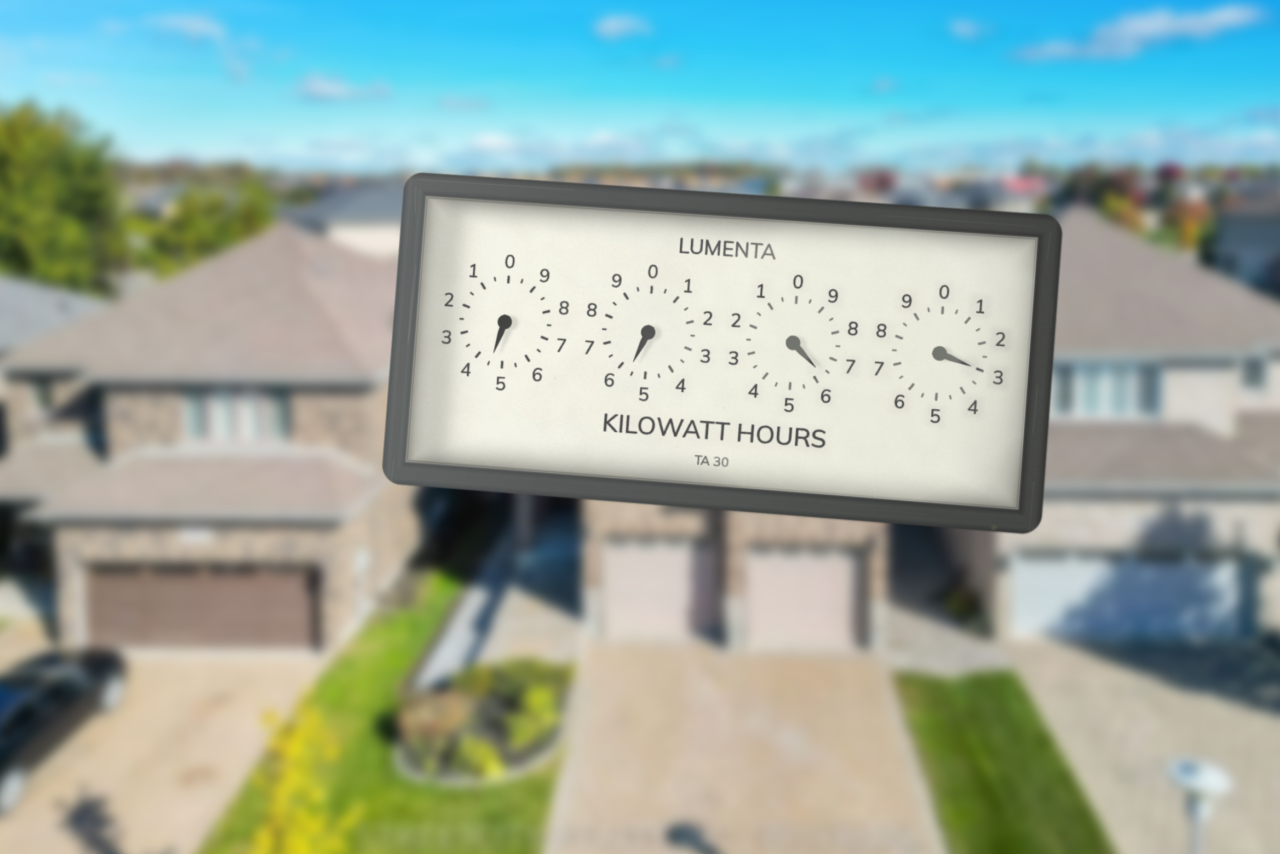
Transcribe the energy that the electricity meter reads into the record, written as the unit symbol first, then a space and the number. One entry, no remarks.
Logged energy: kWh 4563
